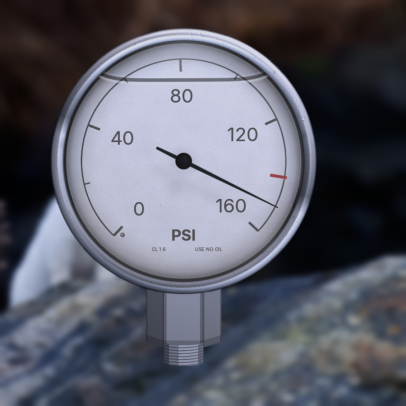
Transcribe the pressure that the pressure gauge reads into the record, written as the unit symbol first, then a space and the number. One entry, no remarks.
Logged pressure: psi 150
